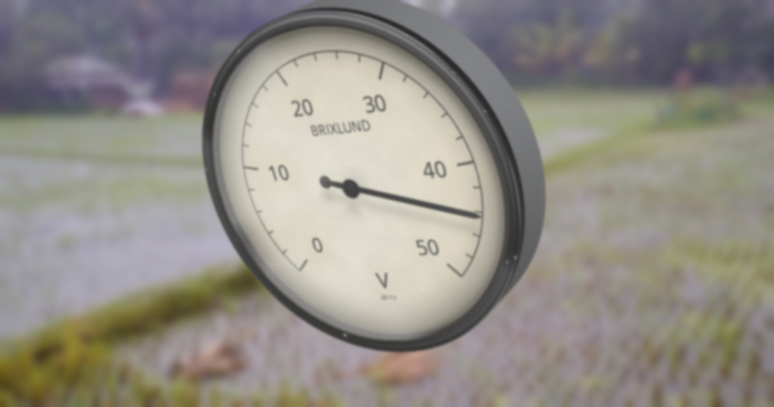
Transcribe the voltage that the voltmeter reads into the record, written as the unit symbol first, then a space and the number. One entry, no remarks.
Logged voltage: V 44
